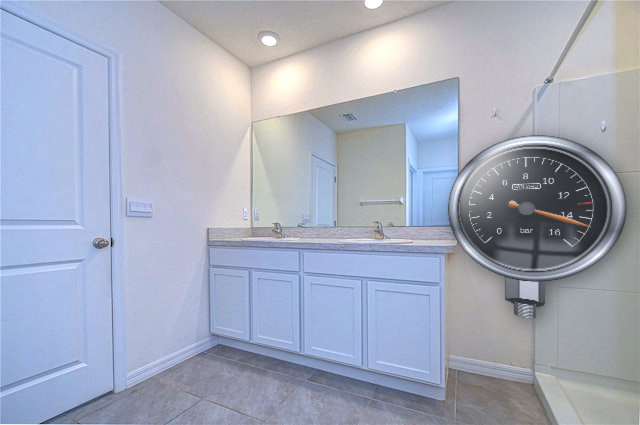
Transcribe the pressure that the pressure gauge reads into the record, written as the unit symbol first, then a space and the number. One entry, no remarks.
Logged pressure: bar 14.5
